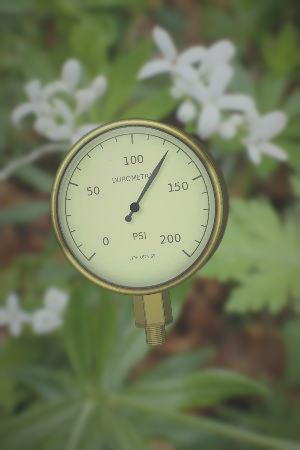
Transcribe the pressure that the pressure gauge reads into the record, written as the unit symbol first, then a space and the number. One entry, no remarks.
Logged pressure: psi 125
